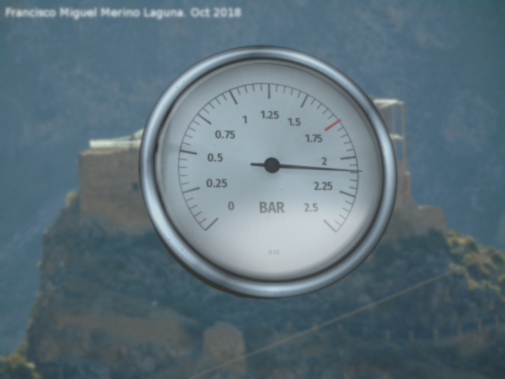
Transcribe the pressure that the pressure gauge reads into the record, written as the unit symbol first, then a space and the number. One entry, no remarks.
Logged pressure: bar 2.1
